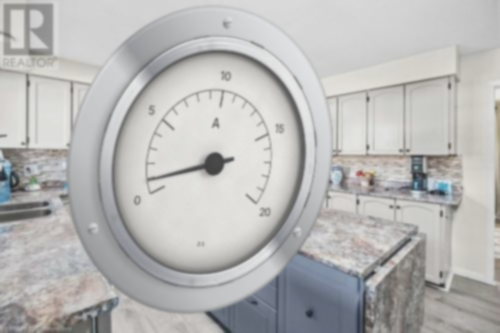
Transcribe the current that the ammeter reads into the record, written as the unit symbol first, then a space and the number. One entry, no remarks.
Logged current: A 1
